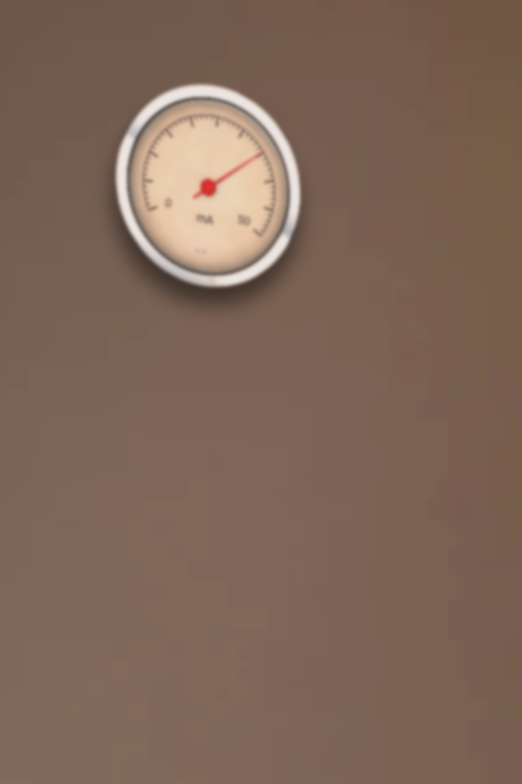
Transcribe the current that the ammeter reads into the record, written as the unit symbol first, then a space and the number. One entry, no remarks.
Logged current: mA 35
